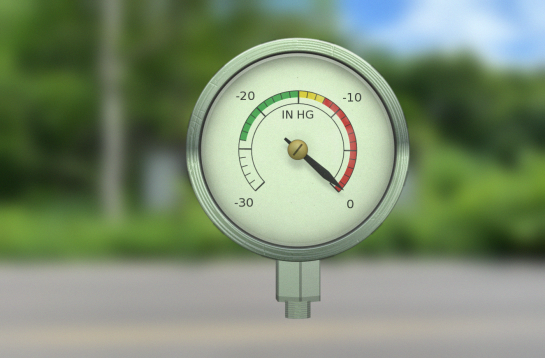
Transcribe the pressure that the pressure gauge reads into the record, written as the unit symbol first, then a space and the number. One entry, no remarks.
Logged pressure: inHg -0.5
